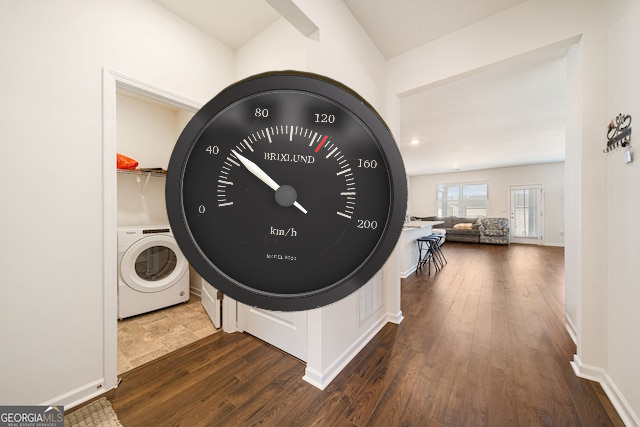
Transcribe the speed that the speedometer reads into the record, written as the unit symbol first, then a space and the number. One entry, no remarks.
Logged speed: km/h 48
